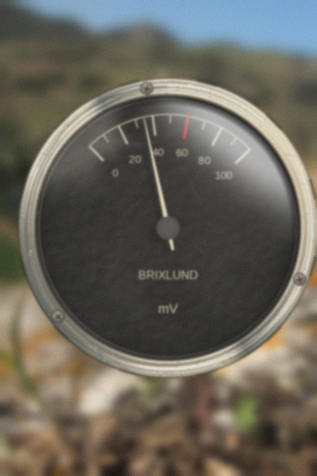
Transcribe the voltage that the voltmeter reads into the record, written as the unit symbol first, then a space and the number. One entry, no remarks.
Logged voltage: mV 35
